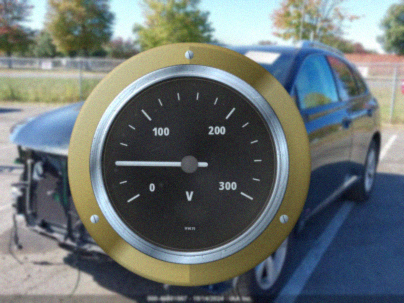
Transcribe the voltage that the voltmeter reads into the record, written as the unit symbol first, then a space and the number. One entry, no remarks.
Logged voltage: V 40
